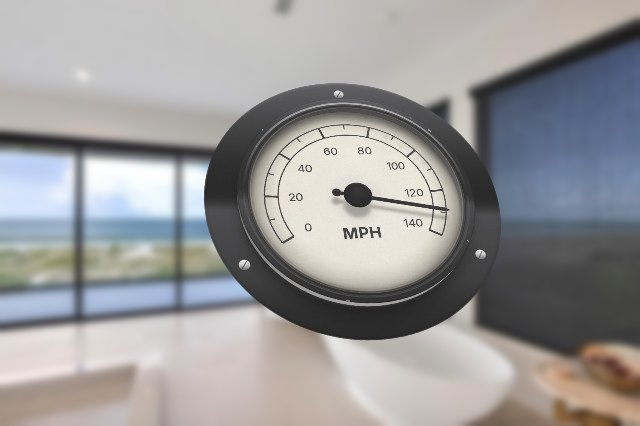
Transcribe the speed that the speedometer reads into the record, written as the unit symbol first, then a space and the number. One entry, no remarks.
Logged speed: mph 130
